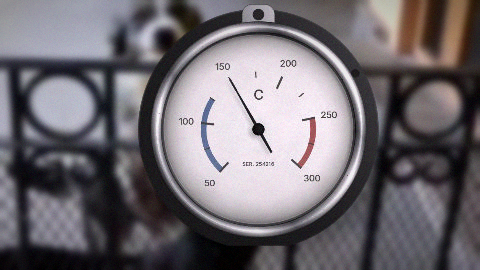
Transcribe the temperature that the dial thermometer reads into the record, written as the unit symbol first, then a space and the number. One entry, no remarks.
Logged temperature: °C 150
